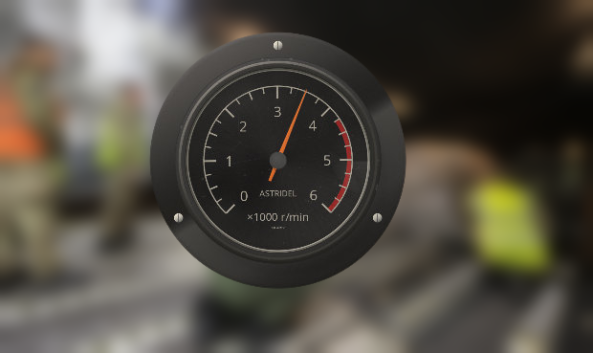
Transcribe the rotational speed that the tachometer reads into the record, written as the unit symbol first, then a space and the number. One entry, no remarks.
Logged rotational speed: rpm 3500
